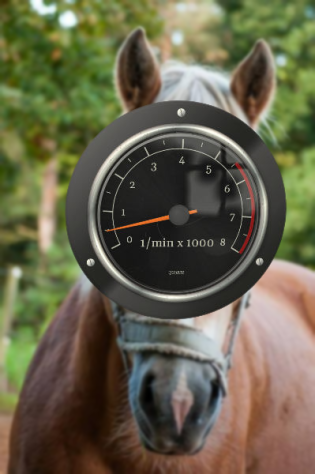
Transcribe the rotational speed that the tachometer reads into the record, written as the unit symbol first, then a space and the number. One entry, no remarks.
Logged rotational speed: rpm 500
